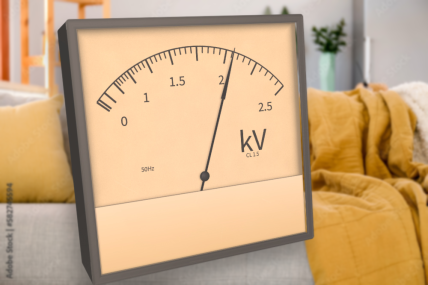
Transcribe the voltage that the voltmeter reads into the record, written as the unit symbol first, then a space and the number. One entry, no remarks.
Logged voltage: kV 2.05
